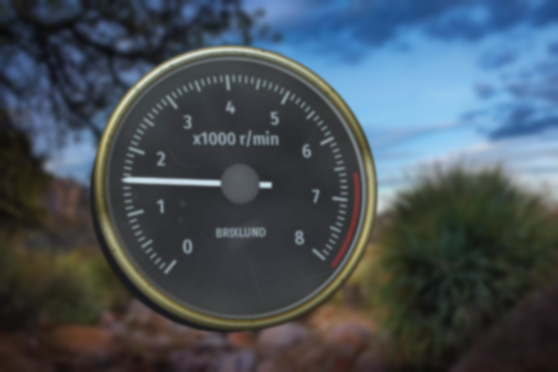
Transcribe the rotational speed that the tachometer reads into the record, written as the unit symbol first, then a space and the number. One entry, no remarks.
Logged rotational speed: rpm 1500
